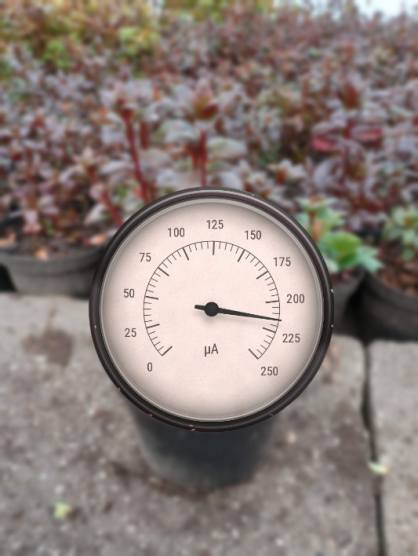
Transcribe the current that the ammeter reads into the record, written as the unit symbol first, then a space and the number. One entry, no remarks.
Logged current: µA 215
